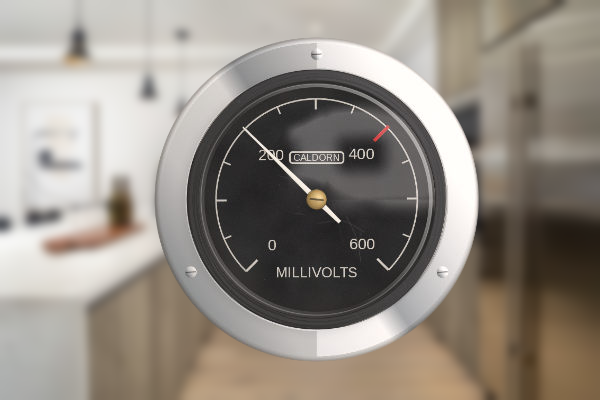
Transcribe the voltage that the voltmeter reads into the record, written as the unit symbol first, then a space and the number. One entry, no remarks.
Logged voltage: mV 200
